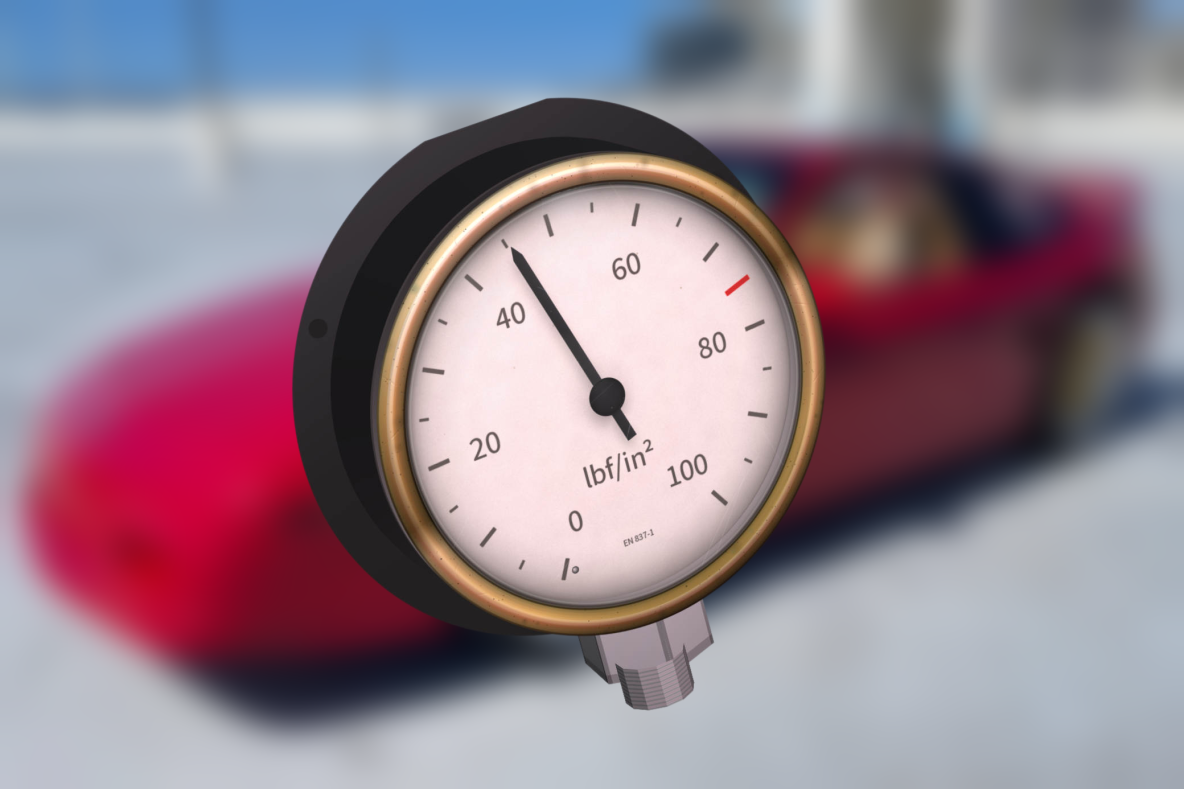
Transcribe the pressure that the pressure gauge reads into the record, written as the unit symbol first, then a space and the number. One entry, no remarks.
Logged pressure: psi 45
